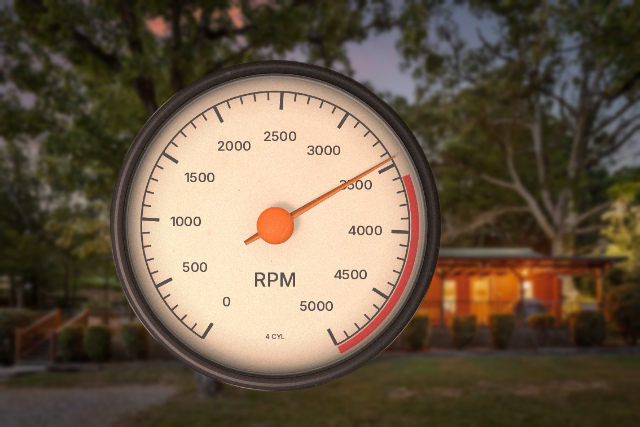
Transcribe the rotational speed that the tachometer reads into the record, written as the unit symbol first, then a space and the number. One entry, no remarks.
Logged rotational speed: rpm 3450
